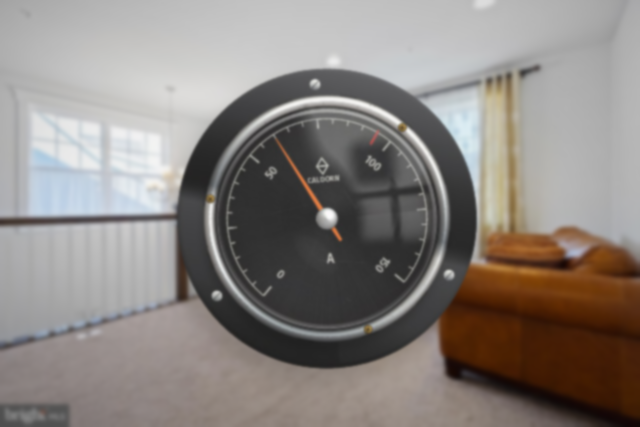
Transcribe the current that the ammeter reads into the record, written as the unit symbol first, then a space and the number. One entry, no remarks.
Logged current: A 60
